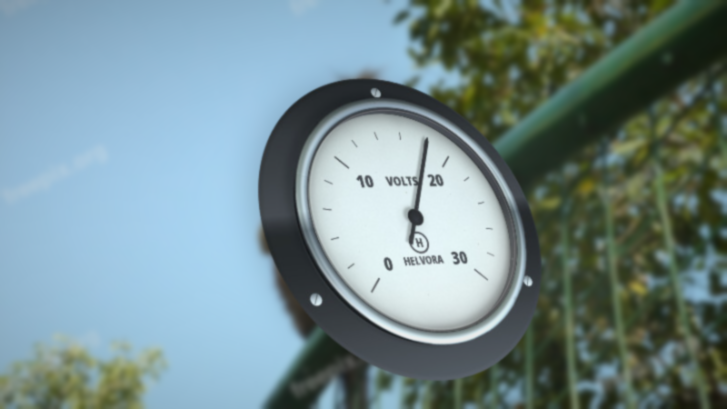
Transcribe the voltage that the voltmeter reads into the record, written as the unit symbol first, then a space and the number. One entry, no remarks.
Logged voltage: V 18
